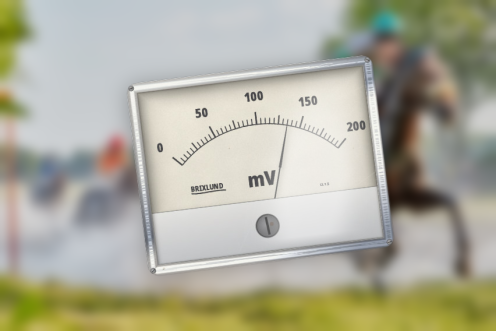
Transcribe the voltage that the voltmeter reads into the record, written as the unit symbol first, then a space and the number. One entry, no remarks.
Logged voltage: mV 135
